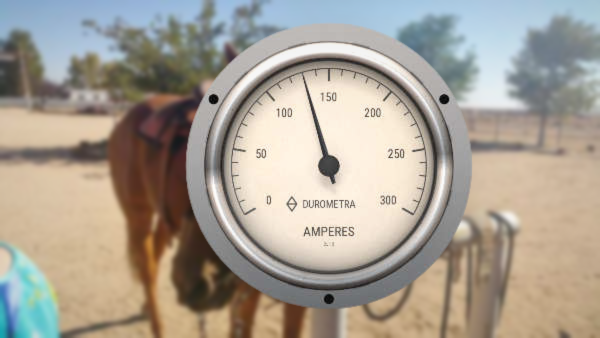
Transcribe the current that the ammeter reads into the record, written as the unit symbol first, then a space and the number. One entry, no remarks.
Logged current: A 130
